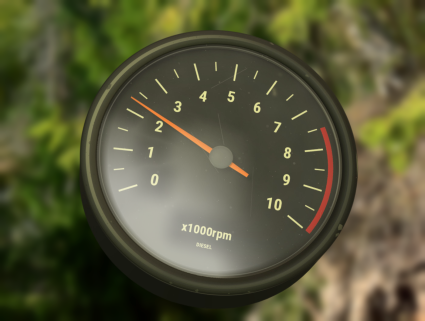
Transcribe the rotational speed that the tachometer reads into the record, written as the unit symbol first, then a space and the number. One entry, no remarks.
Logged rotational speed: rpm 2250
